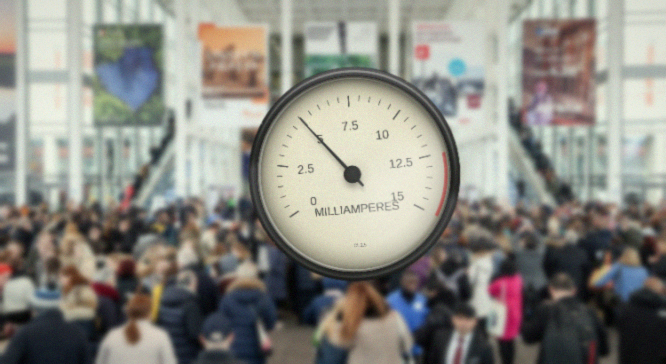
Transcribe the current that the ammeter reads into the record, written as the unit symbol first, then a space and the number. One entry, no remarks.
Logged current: mA 5
